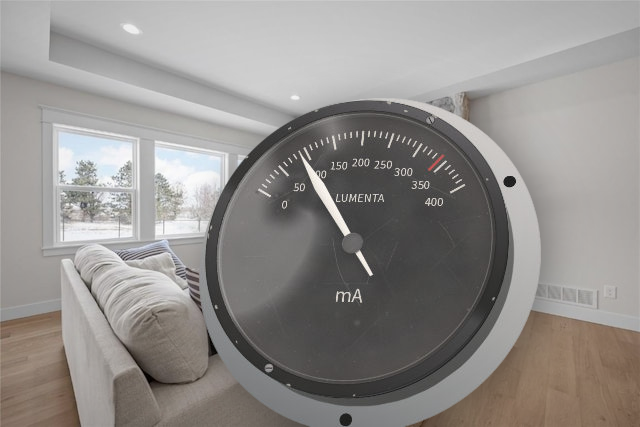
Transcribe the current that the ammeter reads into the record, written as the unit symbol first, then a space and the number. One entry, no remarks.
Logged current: mA 90
